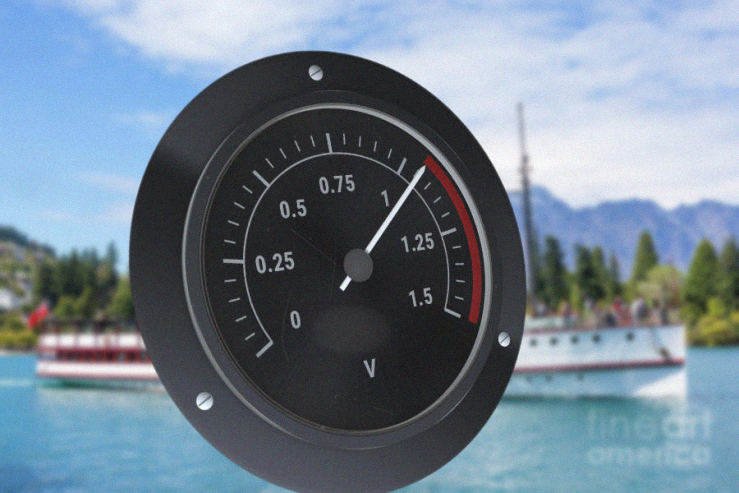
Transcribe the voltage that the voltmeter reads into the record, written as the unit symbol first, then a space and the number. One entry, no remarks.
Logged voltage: V 1.05
